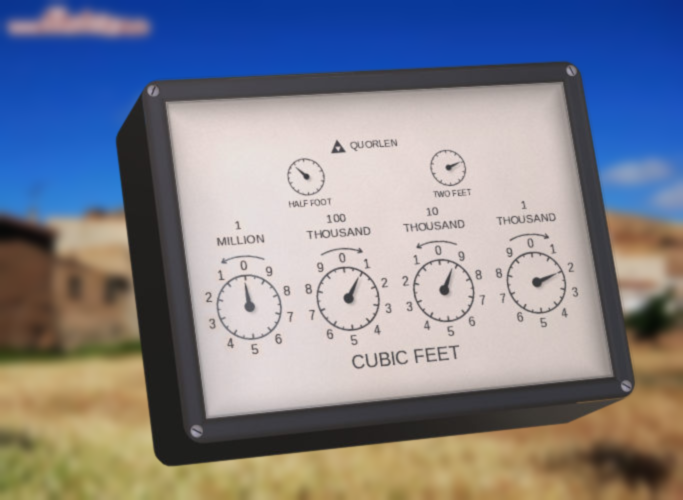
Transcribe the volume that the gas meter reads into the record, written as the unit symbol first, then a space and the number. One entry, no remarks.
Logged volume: ft³ 9200
